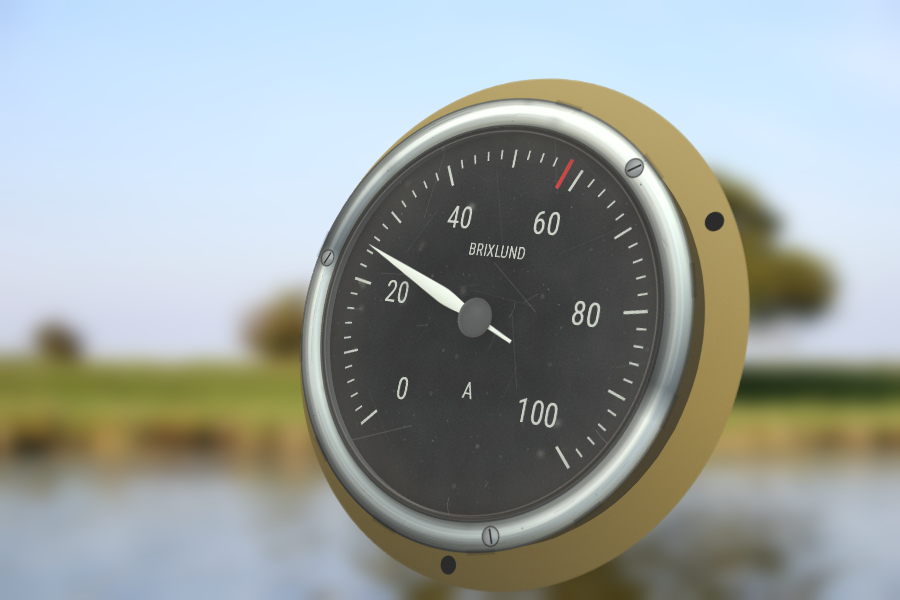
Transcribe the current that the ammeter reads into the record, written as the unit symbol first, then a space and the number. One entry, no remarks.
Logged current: A 25
